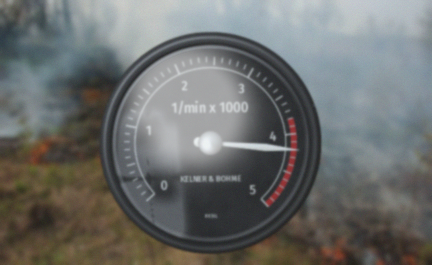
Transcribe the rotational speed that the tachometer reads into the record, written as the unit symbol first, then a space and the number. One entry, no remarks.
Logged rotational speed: rpm 4200
